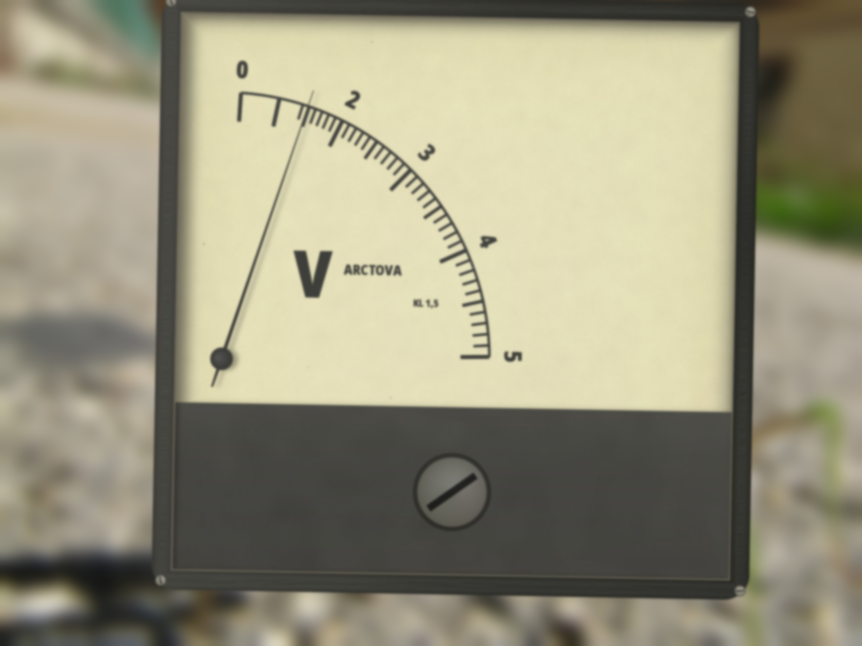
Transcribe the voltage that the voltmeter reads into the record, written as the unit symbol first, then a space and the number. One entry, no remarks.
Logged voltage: V 1.5
